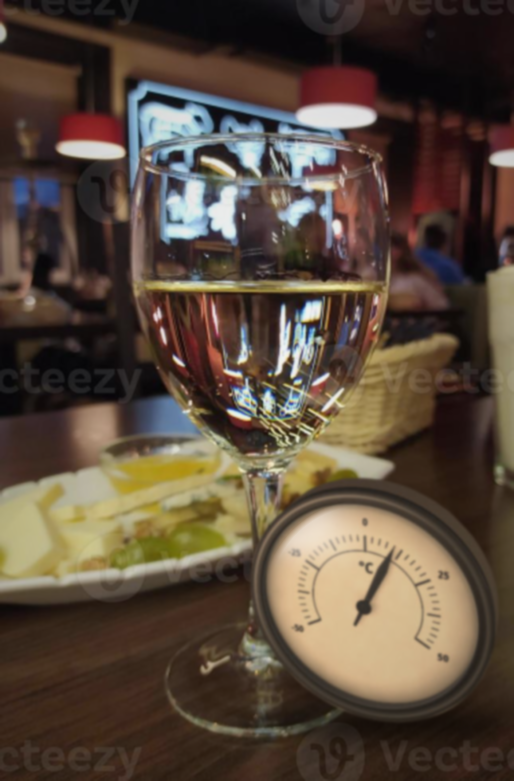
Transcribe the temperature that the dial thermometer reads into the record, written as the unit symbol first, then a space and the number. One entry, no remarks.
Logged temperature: °C 10
